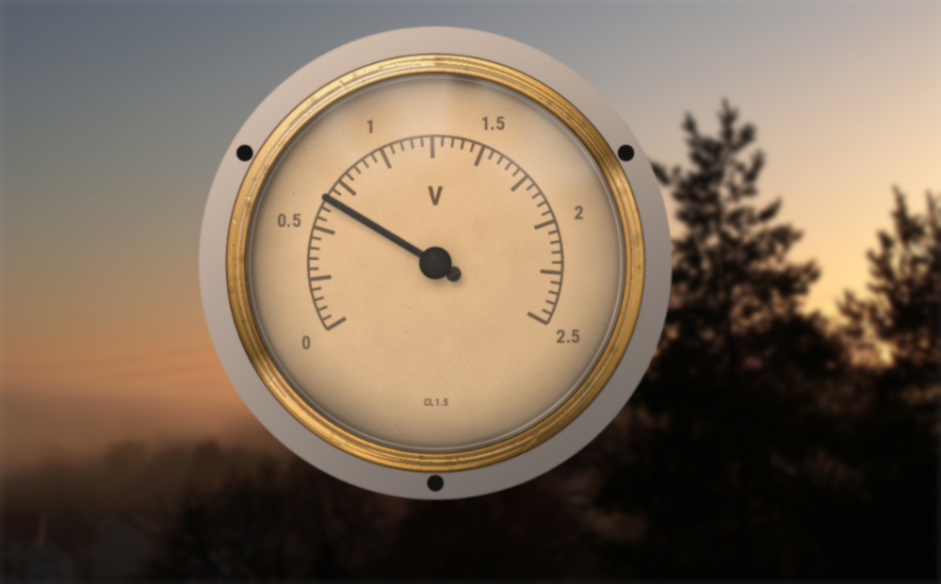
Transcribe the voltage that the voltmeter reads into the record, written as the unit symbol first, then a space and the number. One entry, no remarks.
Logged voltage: V 0.65
